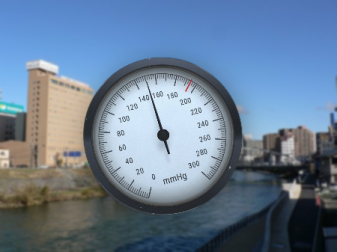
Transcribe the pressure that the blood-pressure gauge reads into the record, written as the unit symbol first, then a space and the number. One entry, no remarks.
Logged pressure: mmHg 150
